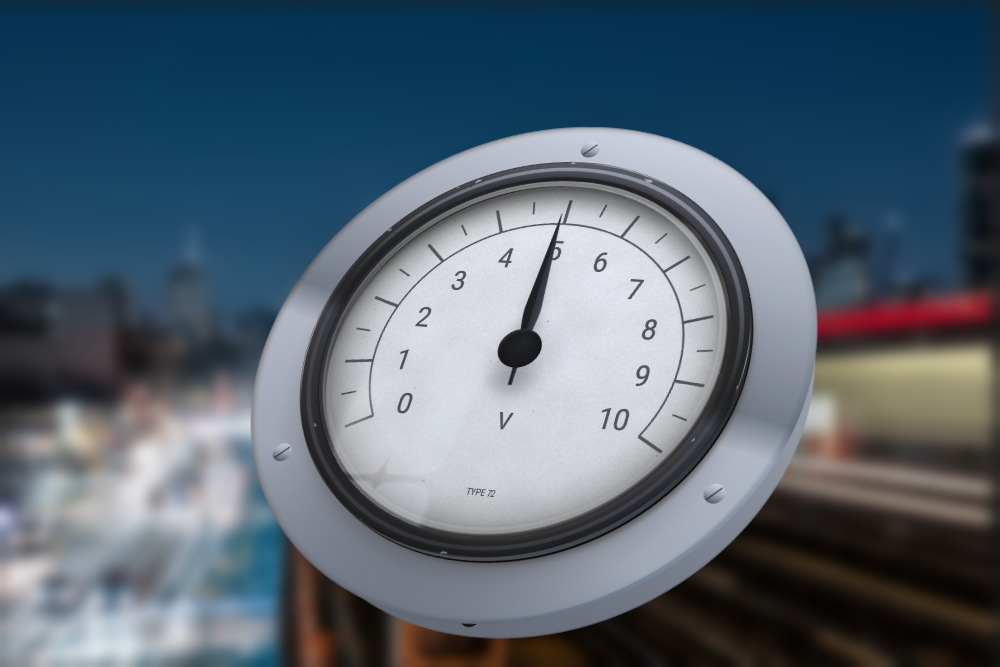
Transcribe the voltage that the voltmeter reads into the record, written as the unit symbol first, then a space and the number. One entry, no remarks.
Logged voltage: V 5
